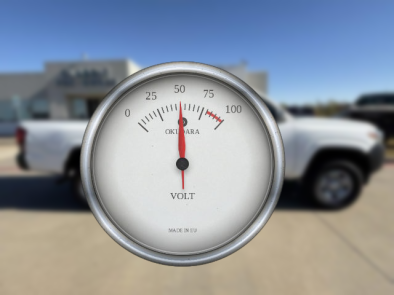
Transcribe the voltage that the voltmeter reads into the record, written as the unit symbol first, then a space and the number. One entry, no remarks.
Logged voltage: V 50
